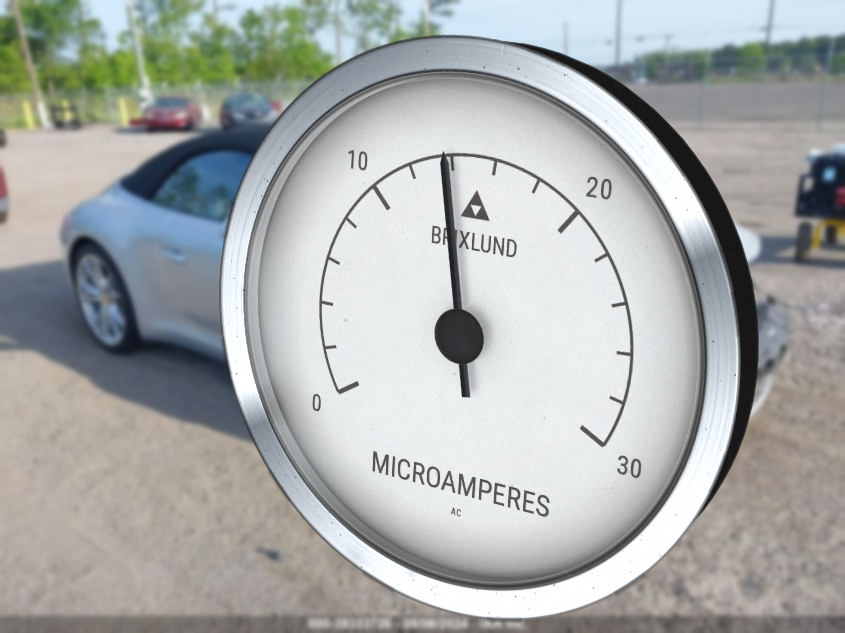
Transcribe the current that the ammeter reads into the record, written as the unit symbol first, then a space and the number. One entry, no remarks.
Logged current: µA 14
